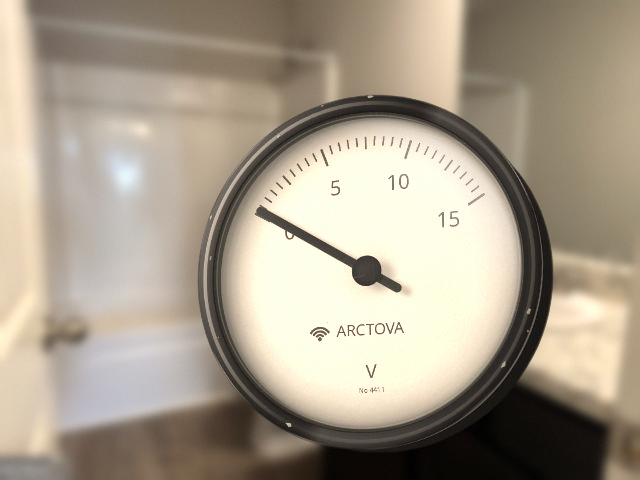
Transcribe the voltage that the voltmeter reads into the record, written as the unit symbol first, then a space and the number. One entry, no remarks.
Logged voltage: V 0.25
